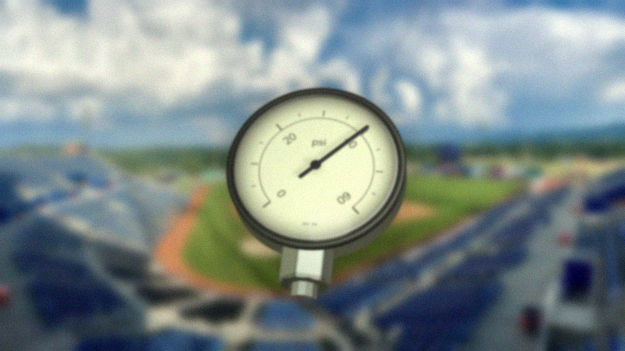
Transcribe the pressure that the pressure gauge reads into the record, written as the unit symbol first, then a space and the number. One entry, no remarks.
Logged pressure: psi 40
